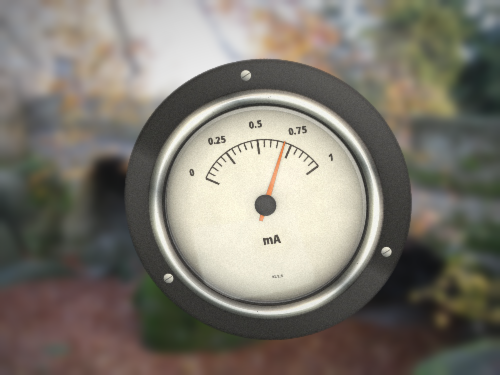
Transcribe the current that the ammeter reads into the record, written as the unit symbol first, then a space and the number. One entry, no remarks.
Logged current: mA 0.7
